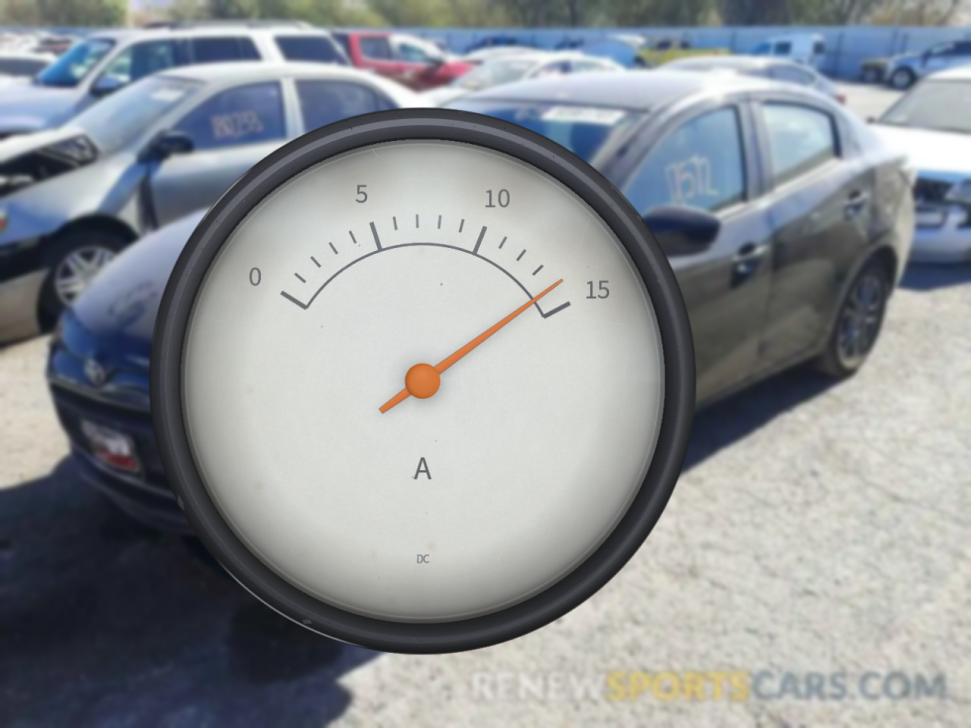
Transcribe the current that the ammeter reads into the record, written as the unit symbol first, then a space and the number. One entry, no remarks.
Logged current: A 14
